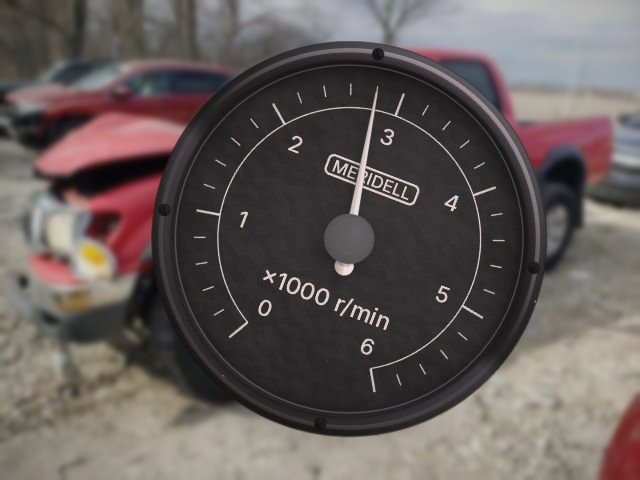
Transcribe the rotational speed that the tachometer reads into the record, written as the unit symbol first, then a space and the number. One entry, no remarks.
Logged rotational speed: rpm 2800
